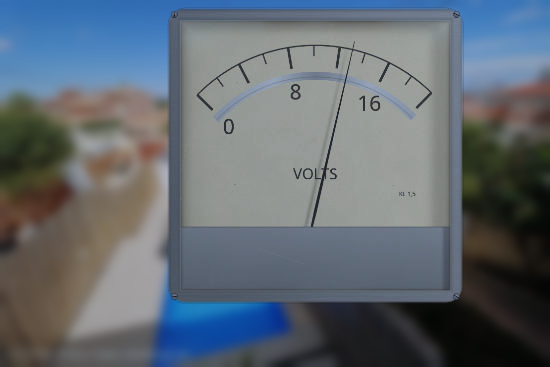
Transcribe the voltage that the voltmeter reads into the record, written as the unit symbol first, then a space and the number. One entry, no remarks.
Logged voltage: V 13
